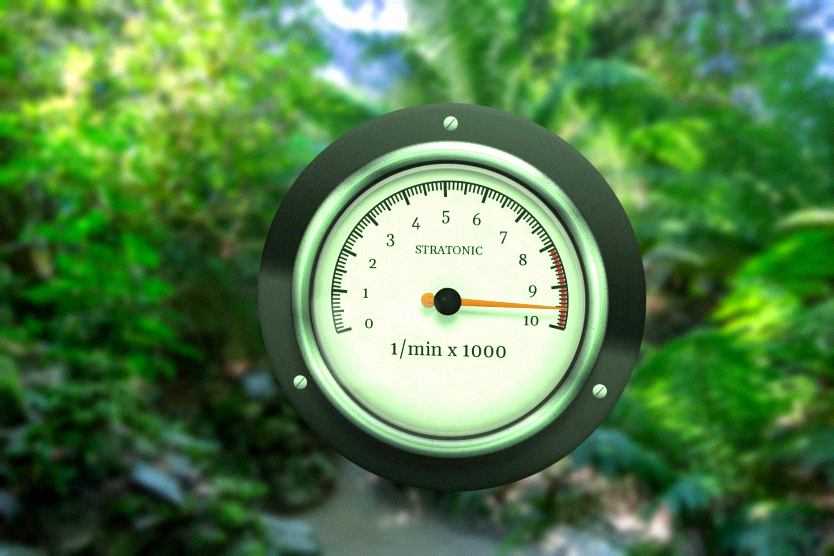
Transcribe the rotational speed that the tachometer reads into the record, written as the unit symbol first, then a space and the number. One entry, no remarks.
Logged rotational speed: rpm 9500
